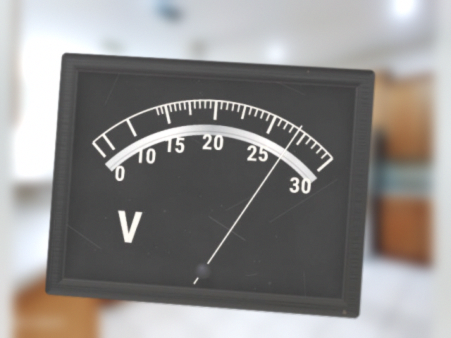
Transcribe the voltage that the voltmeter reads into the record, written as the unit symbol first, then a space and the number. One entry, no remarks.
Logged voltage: V 27
